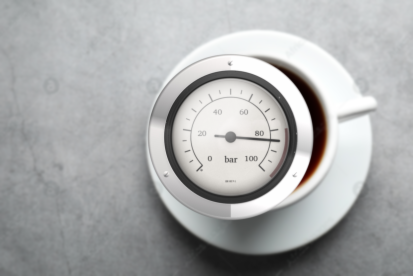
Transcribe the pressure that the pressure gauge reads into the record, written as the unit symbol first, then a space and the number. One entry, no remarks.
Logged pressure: bar 85
